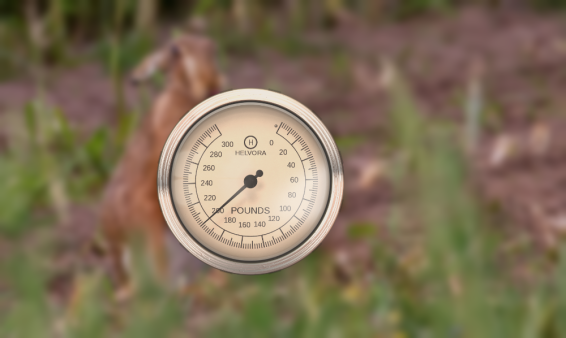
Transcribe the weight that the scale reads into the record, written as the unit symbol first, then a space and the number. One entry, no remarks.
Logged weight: lb 200
